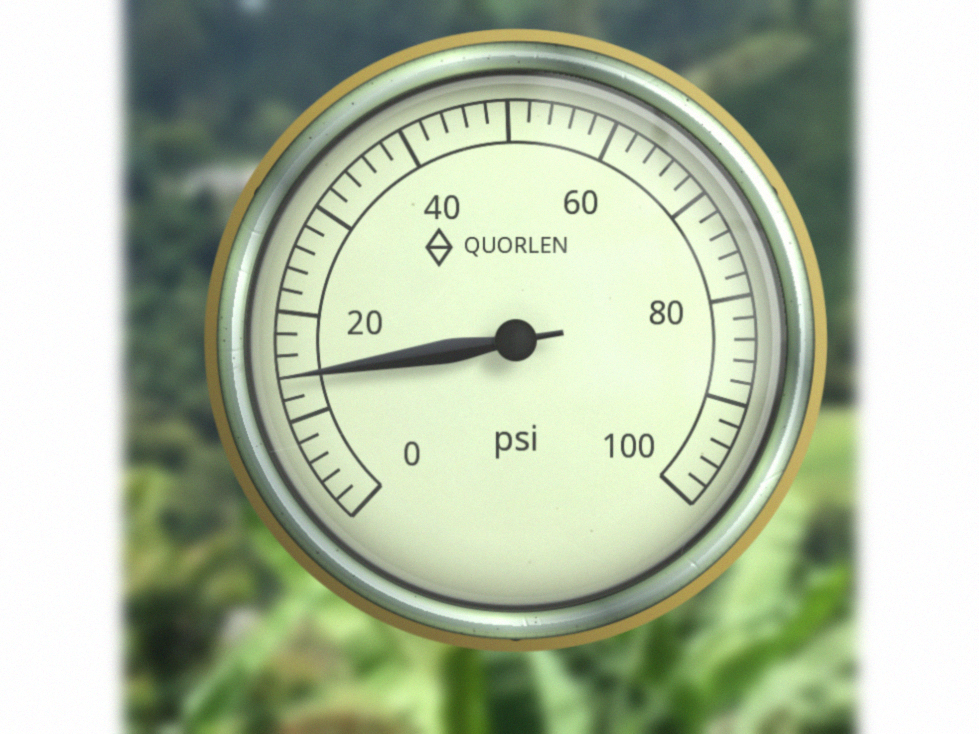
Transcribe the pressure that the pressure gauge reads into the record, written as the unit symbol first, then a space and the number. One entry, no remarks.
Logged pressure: psi 14
